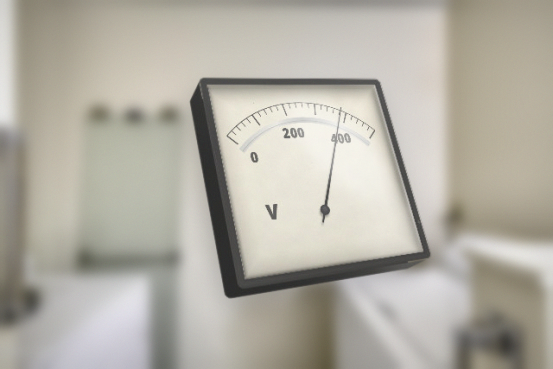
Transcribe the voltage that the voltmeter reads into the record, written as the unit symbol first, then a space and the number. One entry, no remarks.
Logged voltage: V 380
